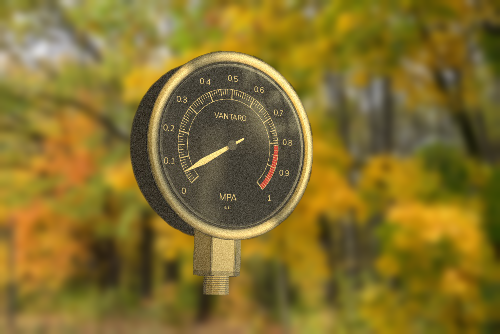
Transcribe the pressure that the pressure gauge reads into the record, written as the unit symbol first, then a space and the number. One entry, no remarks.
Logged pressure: MPa 0.05
